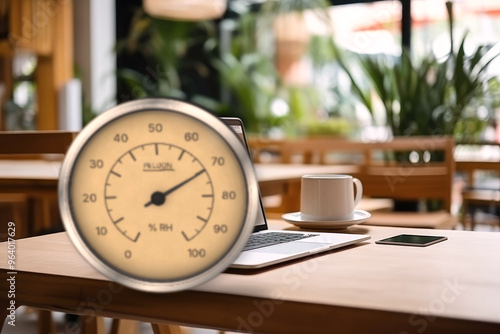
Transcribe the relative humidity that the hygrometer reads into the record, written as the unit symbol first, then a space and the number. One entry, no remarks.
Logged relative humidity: % 70
